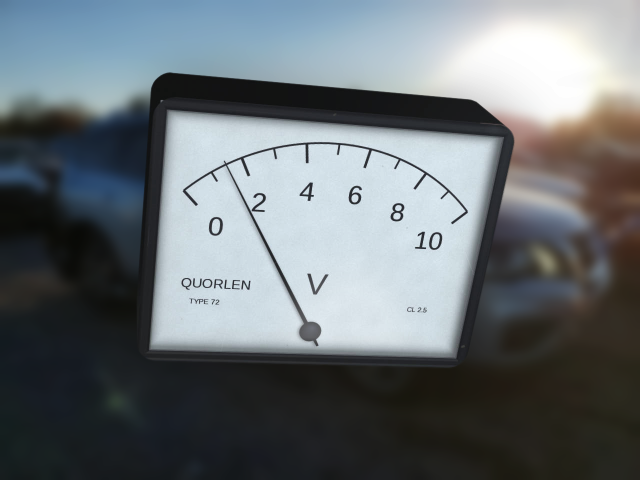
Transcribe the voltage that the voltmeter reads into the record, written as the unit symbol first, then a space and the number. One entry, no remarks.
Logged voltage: V 1.5
